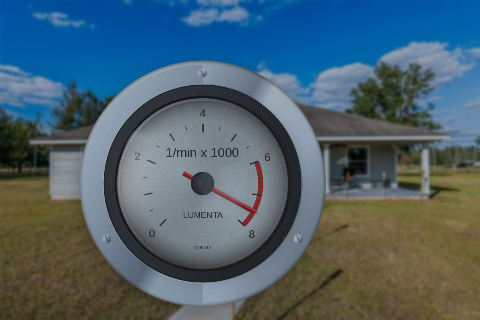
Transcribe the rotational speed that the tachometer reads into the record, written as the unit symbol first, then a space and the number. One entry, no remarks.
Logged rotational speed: rpm 7500
